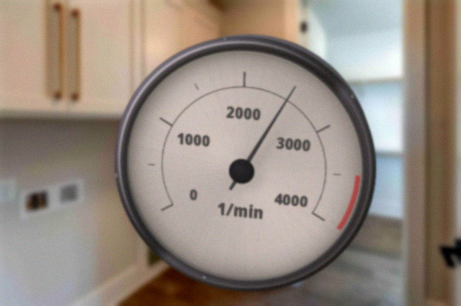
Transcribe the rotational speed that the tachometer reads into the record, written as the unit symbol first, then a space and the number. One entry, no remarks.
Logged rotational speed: rpm 2500
